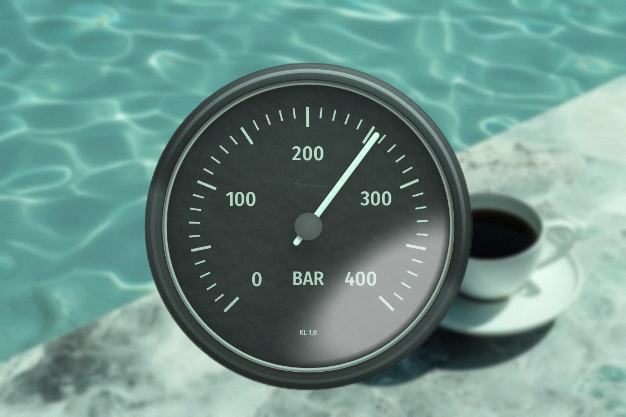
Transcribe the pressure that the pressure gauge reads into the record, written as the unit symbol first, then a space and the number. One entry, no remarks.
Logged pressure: bar 255
